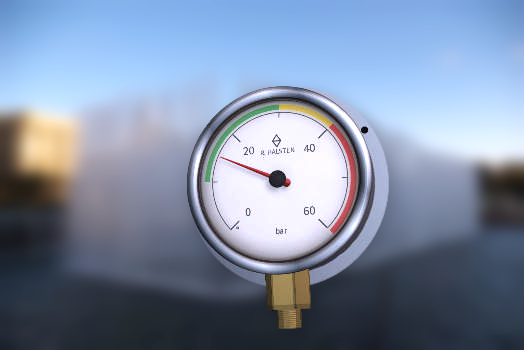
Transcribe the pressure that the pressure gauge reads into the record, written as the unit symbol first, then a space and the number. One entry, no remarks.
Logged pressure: bar 15
